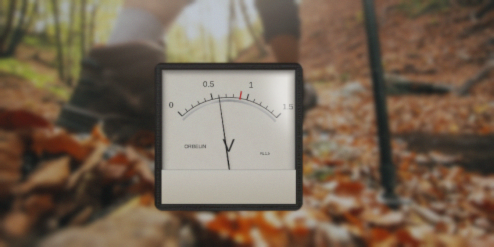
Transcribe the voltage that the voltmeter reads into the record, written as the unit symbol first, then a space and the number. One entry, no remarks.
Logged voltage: V 0.6
